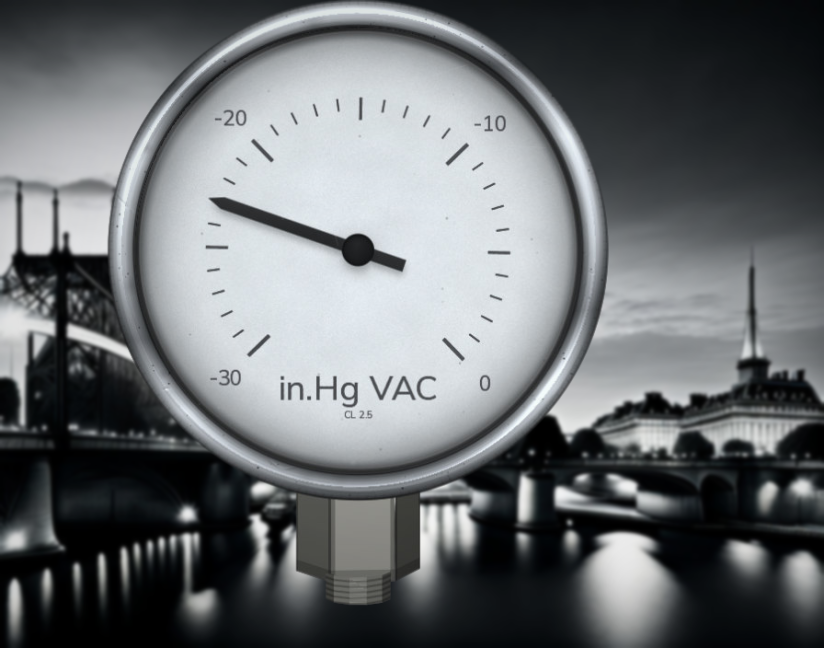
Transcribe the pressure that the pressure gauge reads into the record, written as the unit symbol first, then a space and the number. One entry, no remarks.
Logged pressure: inHg -23
